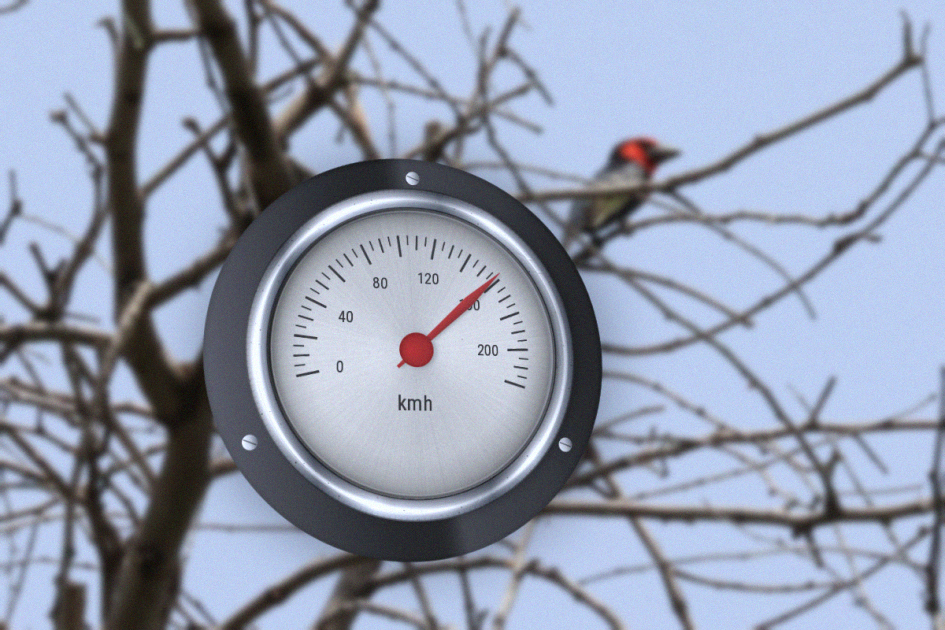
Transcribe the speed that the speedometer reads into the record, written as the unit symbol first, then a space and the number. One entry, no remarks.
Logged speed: km/h 157.5
